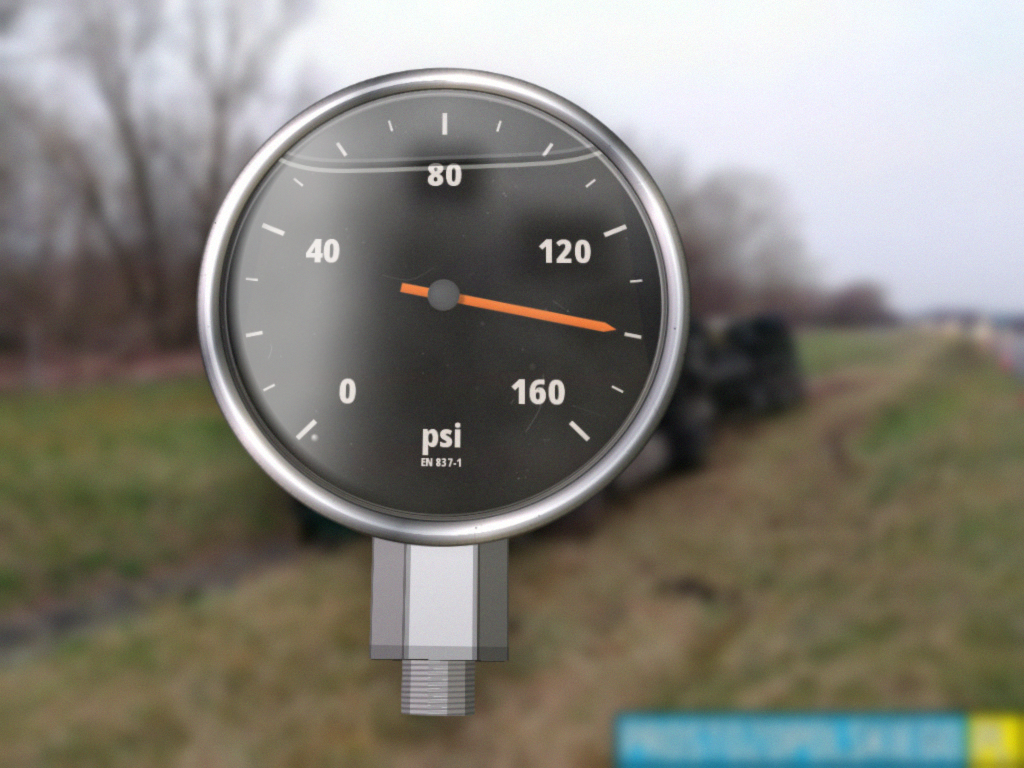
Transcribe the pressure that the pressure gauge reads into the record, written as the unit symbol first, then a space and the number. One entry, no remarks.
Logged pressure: psi 140
